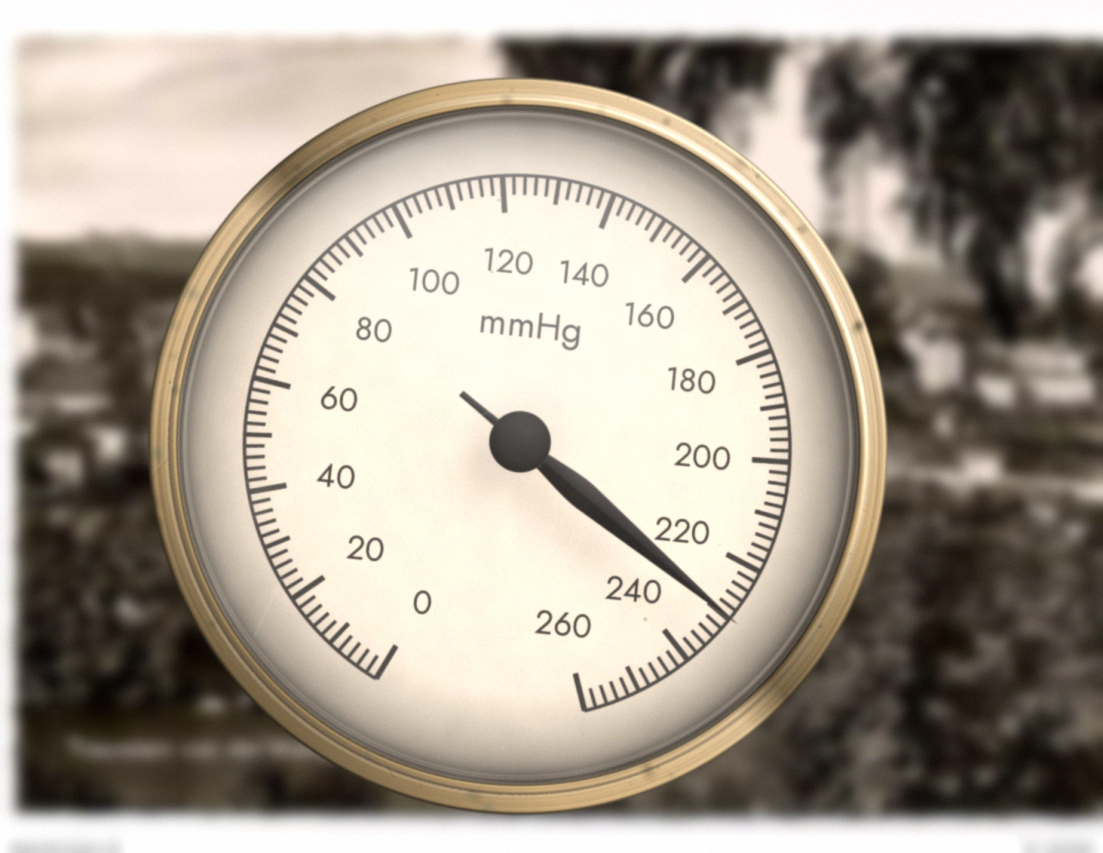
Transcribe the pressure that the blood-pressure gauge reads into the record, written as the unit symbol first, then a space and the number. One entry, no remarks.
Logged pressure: mmHg 230
